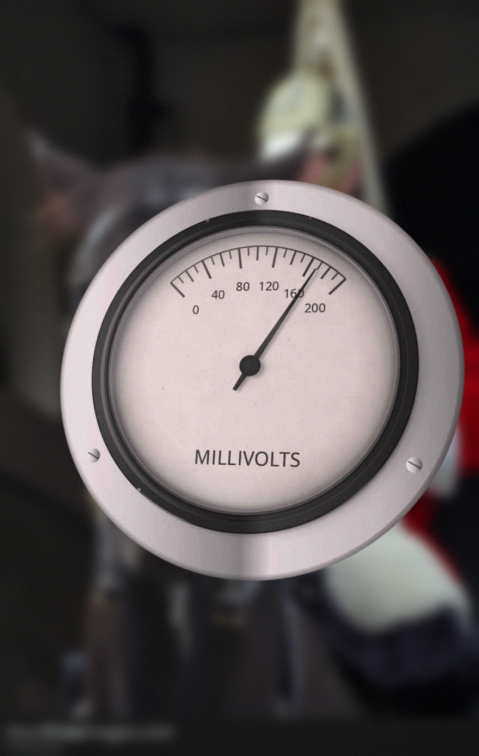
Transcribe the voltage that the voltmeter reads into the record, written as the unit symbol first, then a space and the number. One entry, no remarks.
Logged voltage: mV 170
